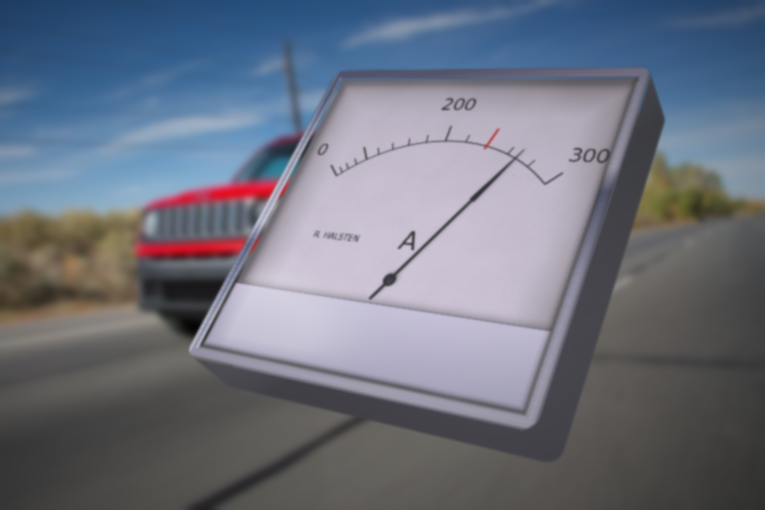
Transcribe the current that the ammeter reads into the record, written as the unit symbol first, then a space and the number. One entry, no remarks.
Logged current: A 270
